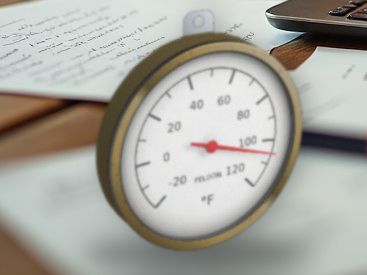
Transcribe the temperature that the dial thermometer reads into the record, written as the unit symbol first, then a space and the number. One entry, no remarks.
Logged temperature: °F 105
